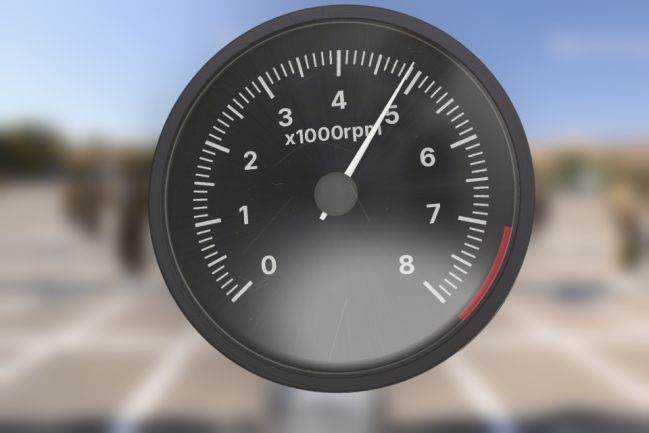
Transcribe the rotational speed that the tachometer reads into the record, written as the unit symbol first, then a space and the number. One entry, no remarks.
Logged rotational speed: rpm 4900
